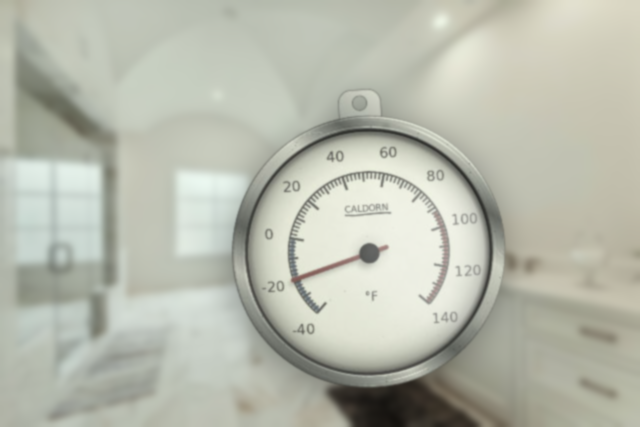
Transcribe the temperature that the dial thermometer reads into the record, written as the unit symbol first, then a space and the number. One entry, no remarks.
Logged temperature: °F -20
